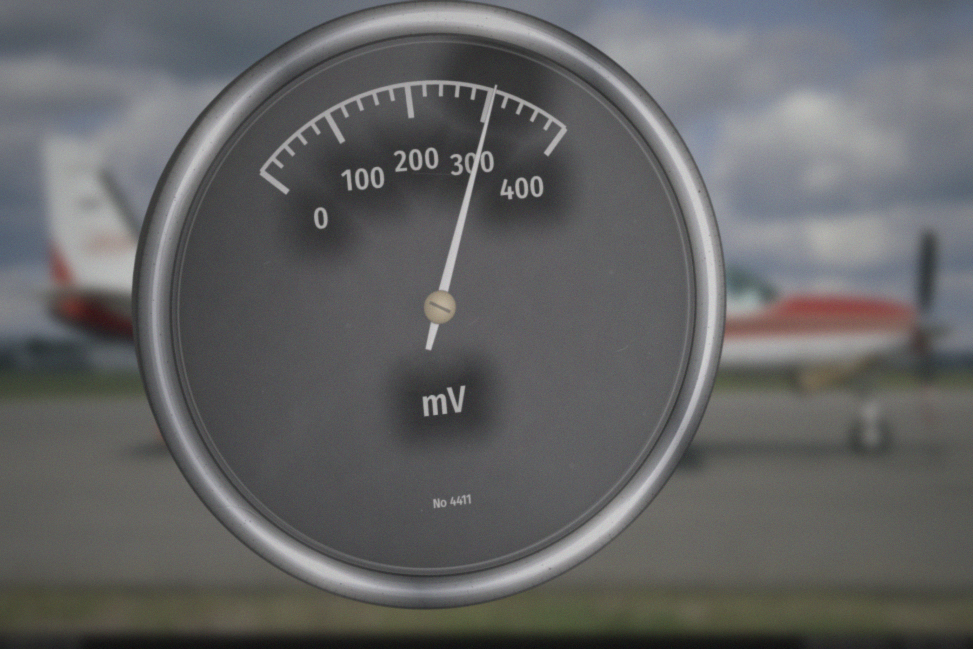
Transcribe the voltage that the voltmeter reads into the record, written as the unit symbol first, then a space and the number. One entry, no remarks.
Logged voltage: mV 300
